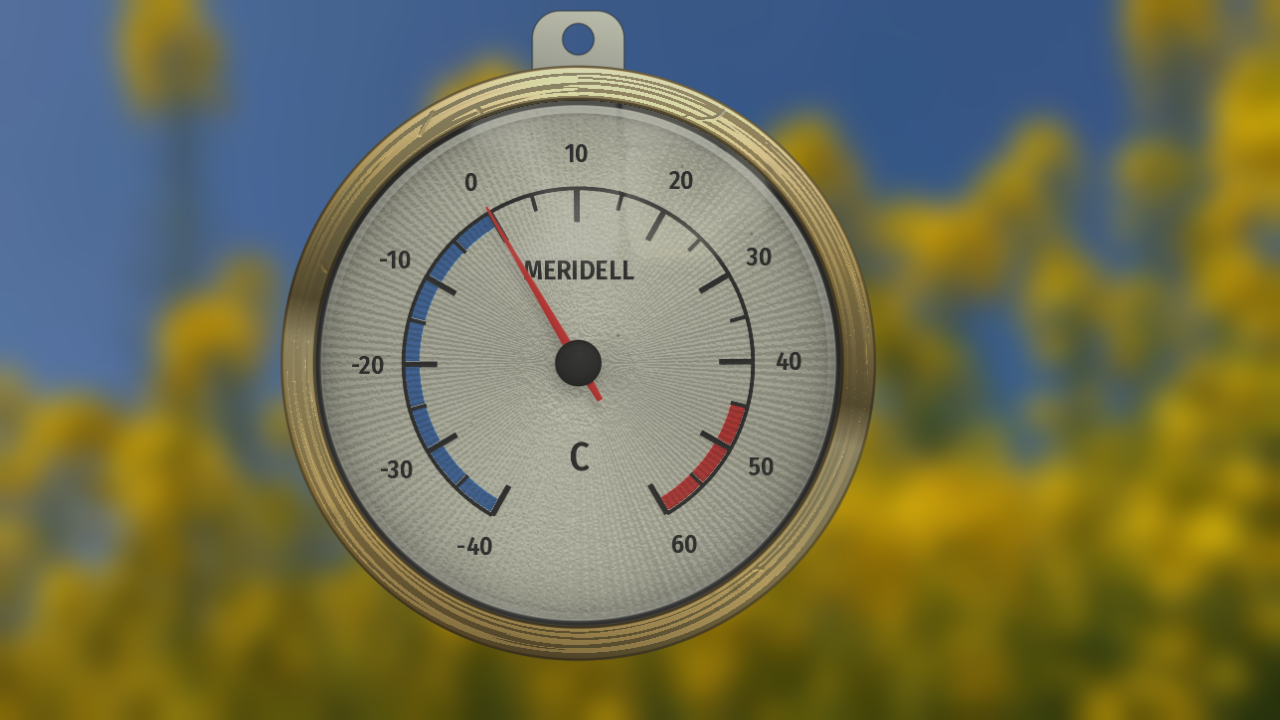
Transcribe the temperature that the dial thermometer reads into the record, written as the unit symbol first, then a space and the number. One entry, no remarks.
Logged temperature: °C 0
